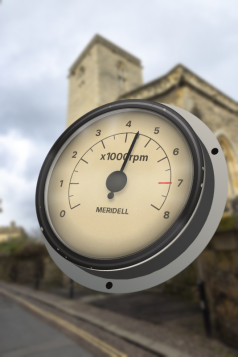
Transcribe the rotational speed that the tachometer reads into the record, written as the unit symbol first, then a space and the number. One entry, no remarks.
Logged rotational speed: rpm 4500
